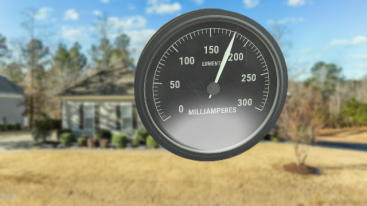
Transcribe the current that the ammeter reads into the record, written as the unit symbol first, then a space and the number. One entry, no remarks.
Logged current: mA 180
